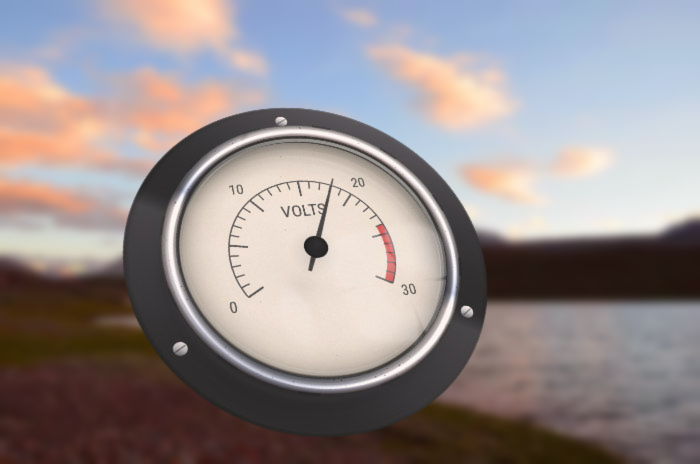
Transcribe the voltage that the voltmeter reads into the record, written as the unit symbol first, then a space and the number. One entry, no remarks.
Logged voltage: V 18
